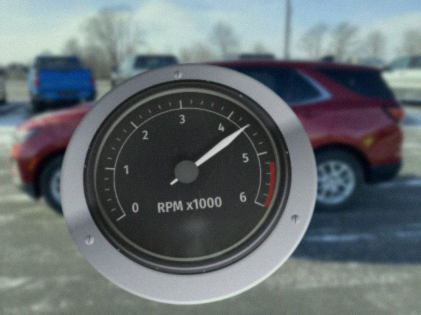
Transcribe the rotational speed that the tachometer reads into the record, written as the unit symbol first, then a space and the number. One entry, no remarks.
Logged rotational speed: rpm 4400
